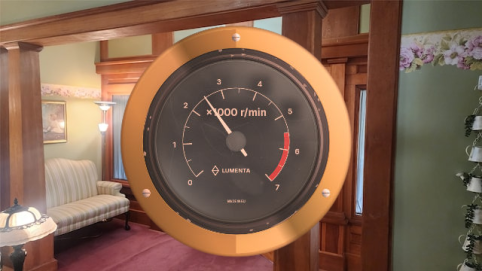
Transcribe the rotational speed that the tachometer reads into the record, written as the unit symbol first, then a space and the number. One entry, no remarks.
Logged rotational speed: rpm 2500
